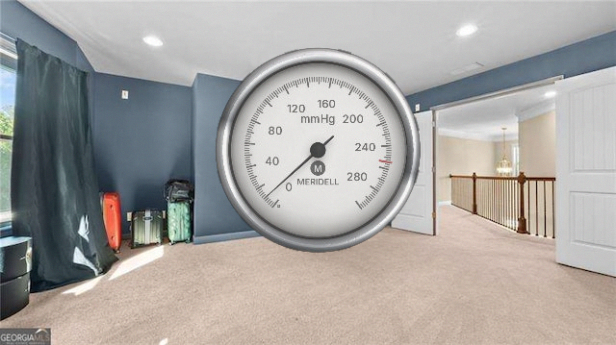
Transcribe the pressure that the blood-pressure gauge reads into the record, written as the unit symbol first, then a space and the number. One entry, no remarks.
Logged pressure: mmHg 10
